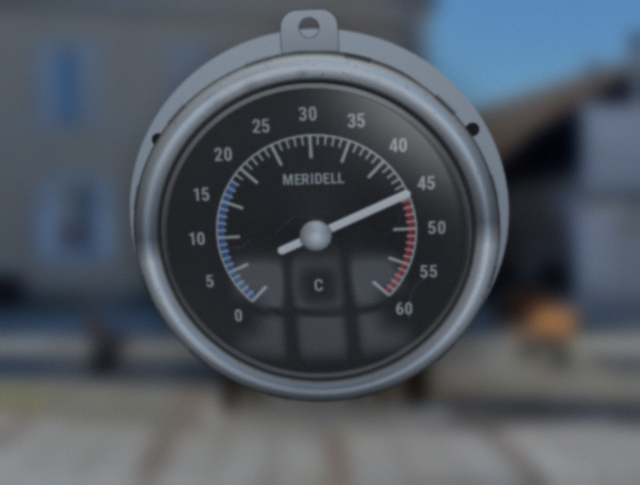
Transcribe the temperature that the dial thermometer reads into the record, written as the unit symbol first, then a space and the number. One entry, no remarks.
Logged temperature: °C 45
